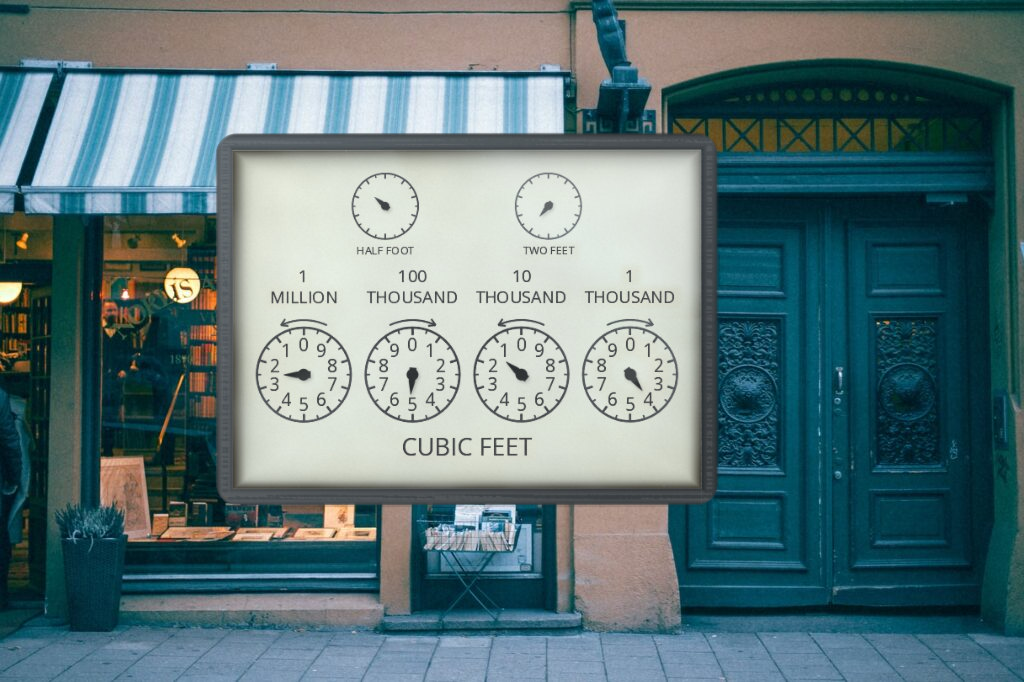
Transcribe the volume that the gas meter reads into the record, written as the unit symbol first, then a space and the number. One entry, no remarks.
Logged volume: ft³ 251400
